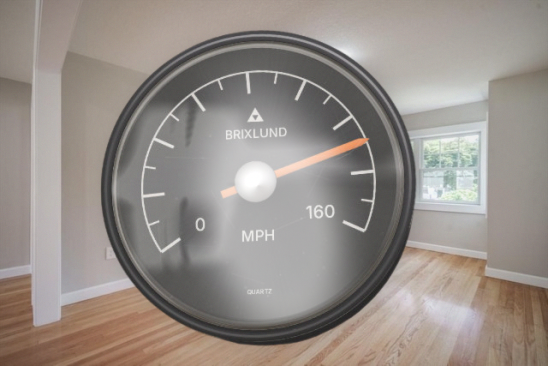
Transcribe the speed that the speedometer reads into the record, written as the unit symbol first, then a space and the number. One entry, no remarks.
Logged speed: mph 130
